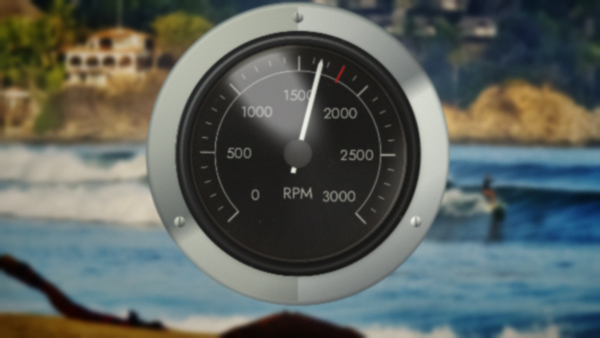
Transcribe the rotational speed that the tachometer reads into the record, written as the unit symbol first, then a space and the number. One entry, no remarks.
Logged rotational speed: rpm 1650
